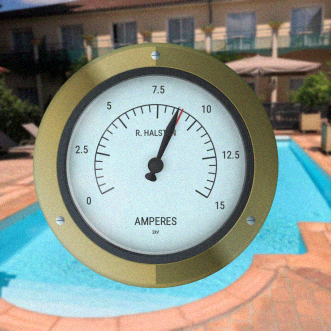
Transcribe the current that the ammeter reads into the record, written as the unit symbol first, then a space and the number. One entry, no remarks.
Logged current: A 8.75
